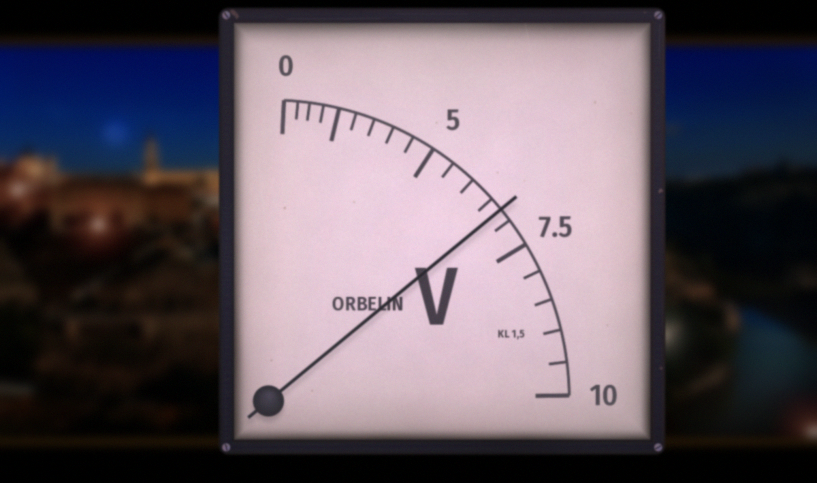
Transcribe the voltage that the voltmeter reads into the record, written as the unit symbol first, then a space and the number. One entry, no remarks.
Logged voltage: V 6.75
